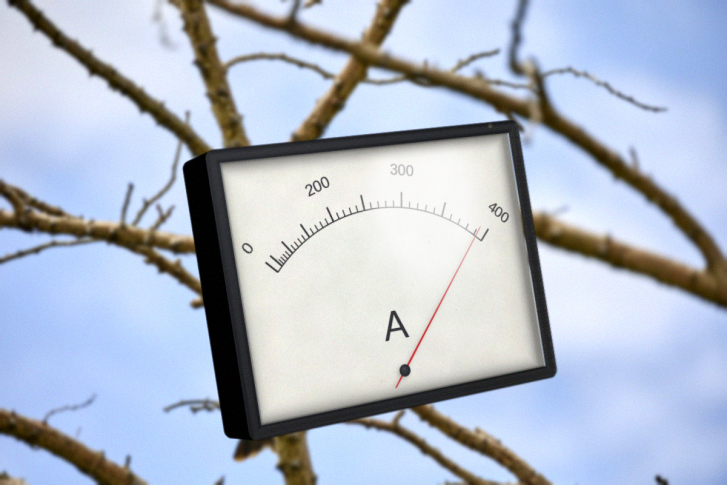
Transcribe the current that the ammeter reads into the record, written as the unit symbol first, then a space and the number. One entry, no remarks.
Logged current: A 390
